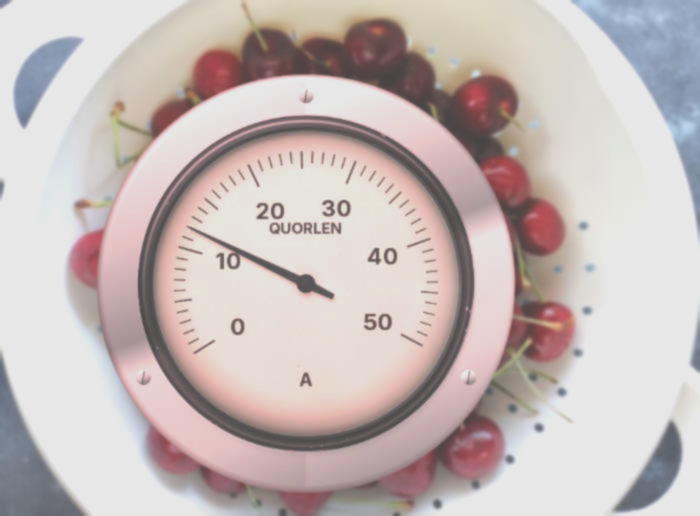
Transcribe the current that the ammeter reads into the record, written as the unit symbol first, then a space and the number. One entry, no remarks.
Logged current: A 12
